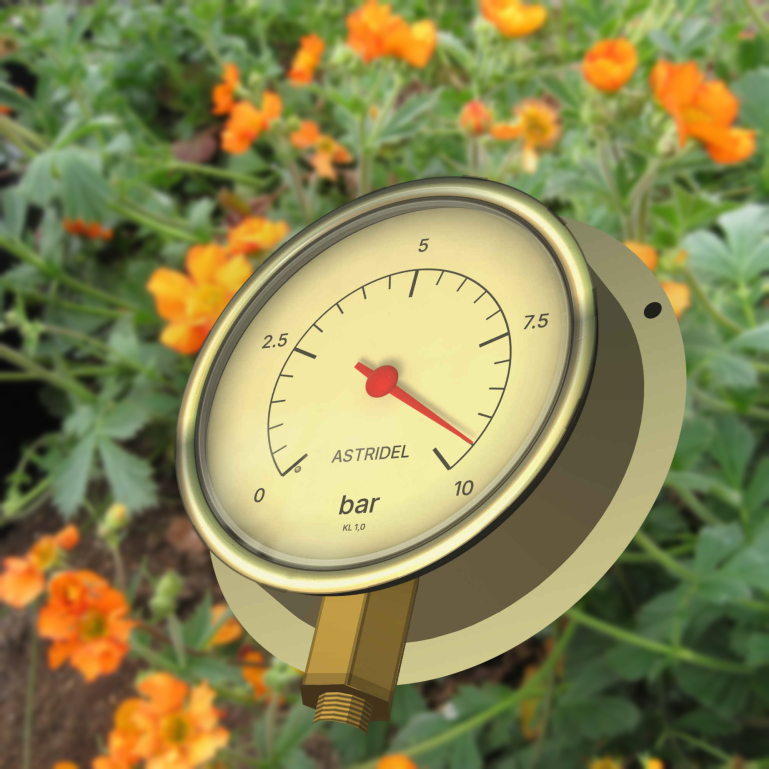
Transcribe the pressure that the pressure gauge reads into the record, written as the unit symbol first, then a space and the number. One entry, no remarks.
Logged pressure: bar 9.5
